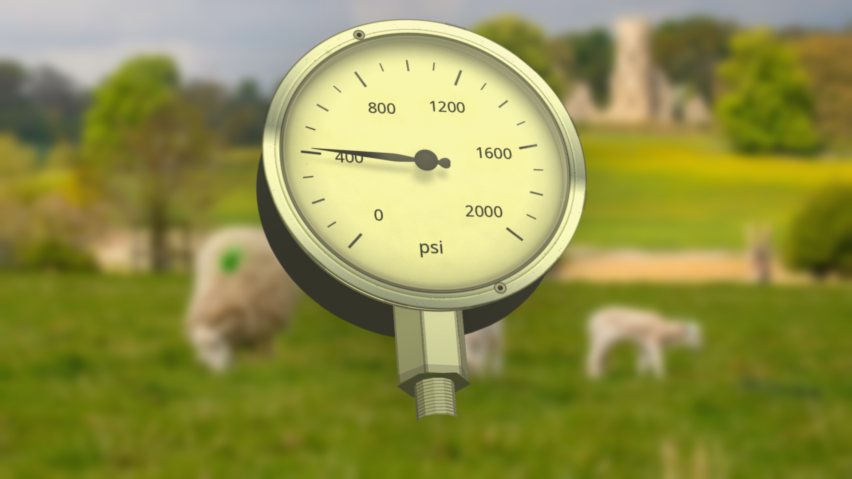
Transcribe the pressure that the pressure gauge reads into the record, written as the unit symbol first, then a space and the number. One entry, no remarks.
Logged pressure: psi 400
